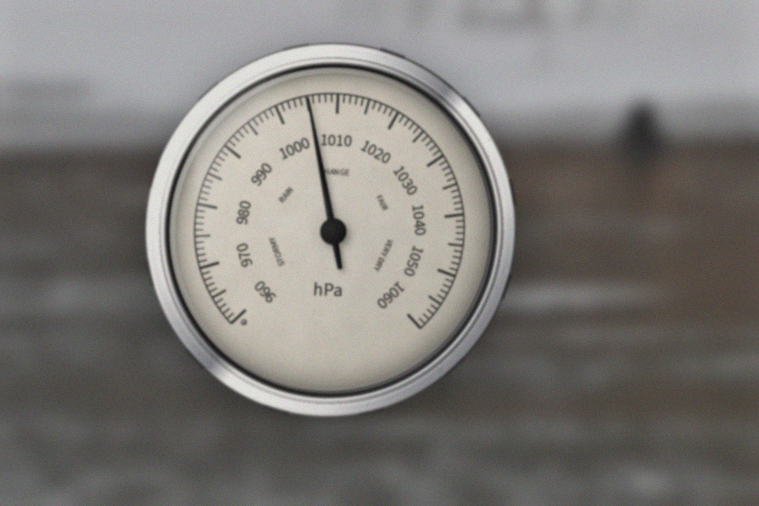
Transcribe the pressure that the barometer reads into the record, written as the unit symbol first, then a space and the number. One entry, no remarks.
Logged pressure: hPa 1005
